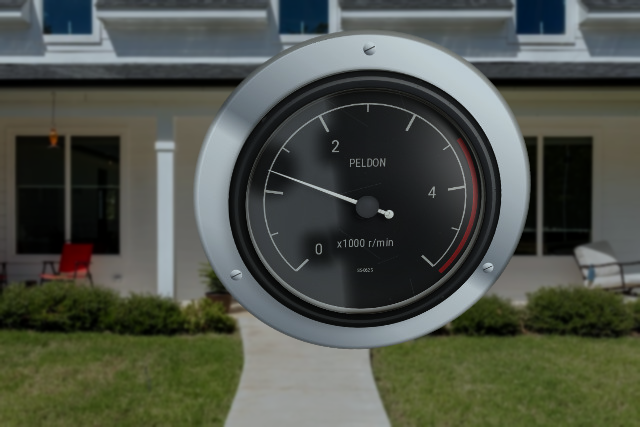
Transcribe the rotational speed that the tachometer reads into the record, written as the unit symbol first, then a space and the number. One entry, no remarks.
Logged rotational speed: rpm 1250
